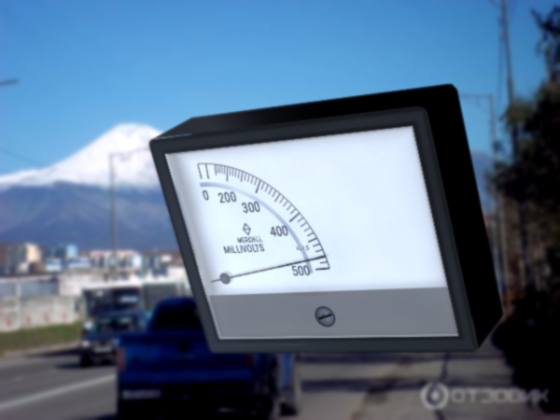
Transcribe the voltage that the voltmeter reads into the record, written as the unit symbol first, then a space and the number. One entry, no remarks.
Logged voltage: mV 480
